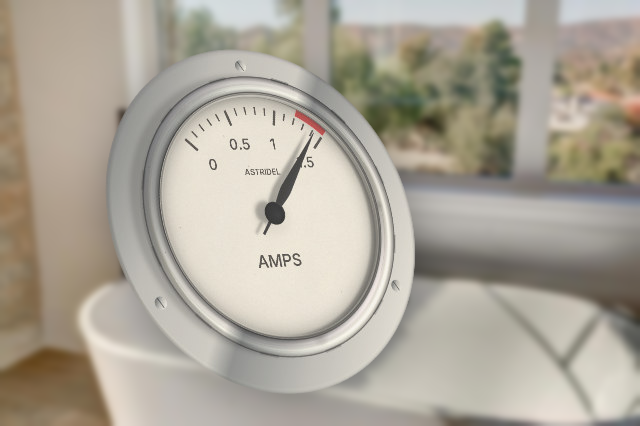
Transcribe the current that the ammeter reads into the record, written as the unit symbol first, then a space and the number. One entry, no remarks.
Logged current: A 1.4
